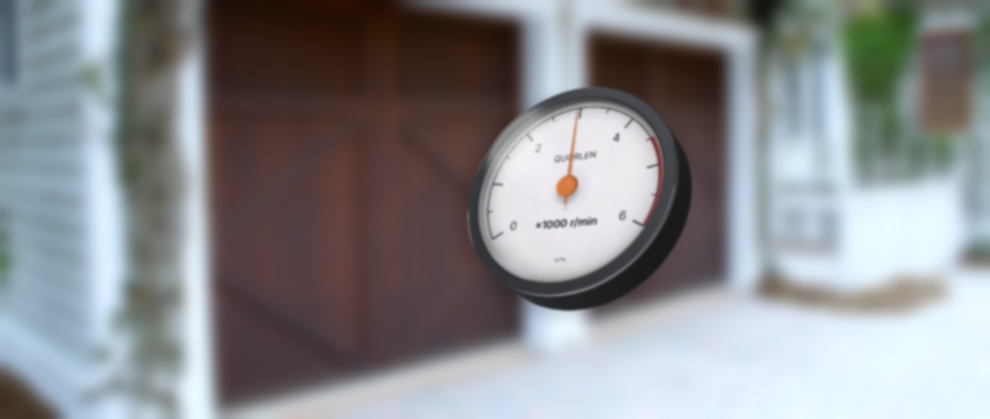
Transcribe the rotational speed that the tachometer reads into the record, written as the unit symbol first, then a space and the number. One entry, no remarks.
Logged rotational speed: rpm 3000
